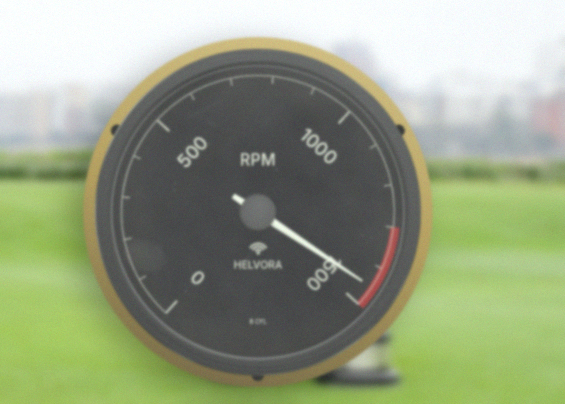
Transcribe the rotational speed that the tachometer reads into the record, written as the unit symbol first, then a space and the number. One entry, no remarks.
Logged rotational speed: rpm 1450
